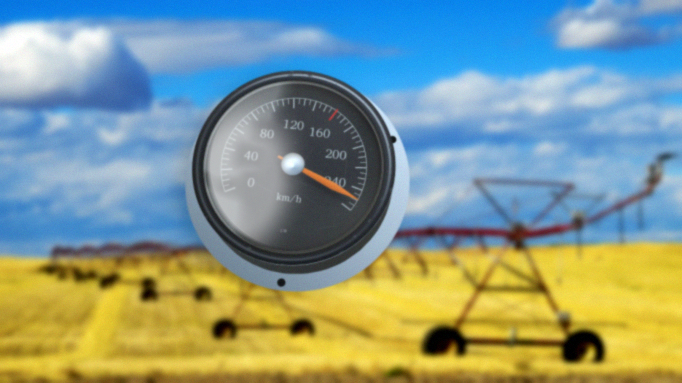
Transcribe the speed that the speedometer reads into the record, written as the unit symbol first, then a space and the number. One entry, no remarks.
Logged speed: km/h 250
